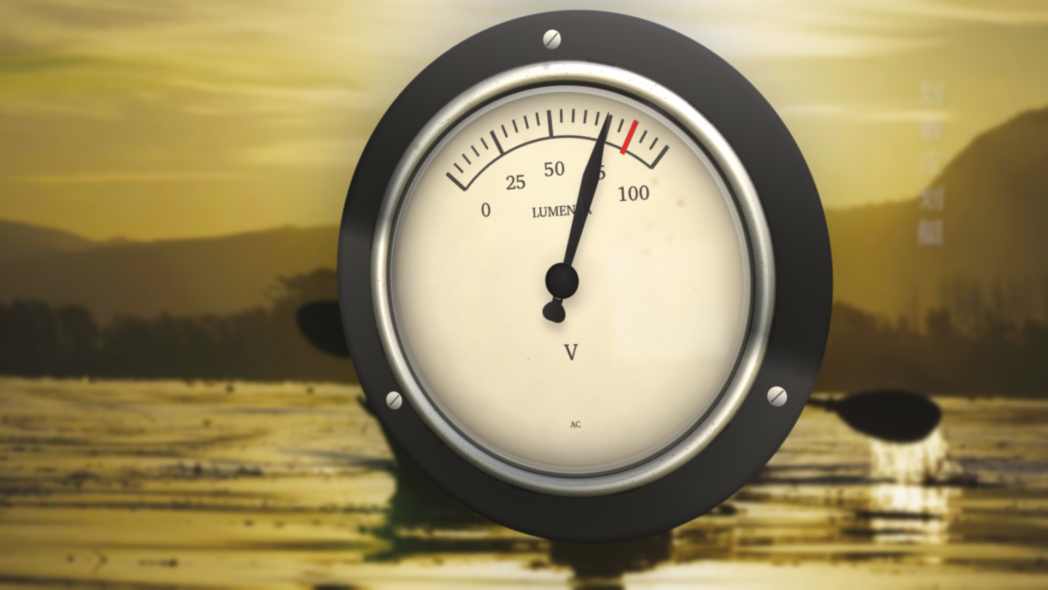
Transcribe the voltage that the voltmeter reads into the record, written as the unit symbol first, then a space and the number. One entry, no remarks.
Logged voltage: V 75
